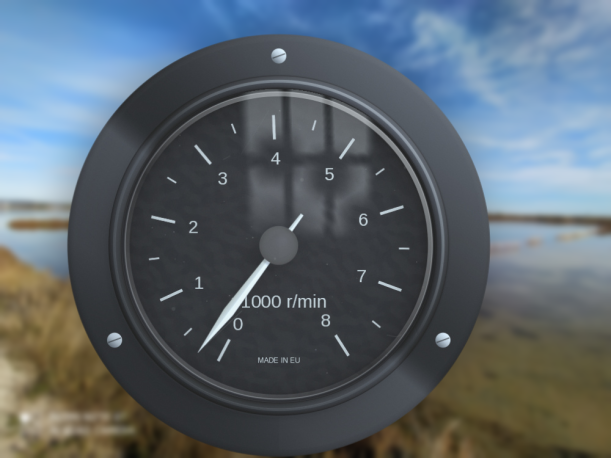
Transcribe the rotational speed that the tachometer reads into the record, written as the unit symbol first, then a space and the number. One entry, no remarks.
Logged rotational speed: rpm 250
